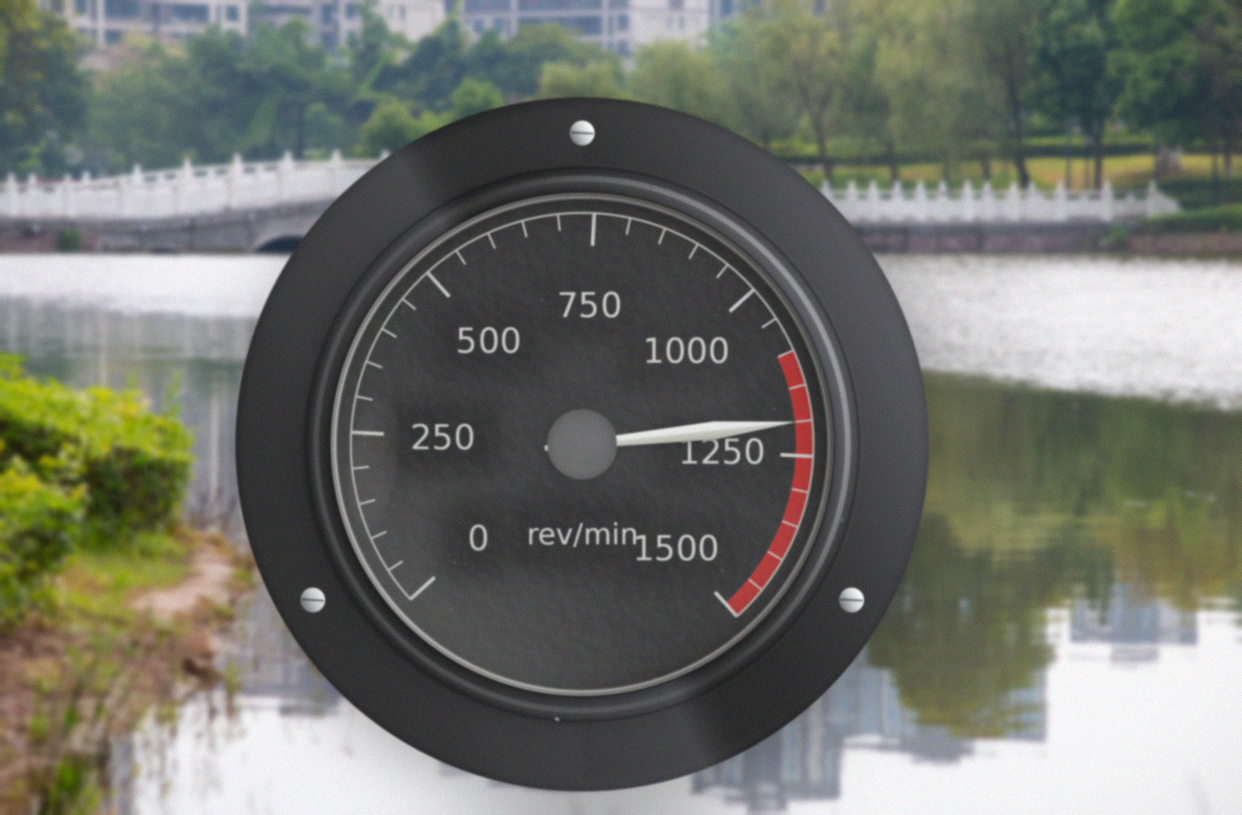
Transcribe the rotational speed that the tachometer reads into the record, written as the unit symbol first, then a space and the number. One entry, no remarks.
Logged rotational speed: rpm 1200
